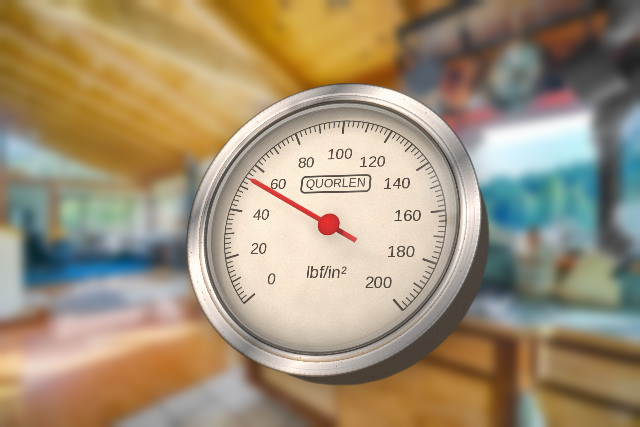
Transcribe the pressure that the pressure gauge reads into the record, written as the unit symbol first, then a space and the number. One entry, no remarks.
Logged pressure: psi 54
